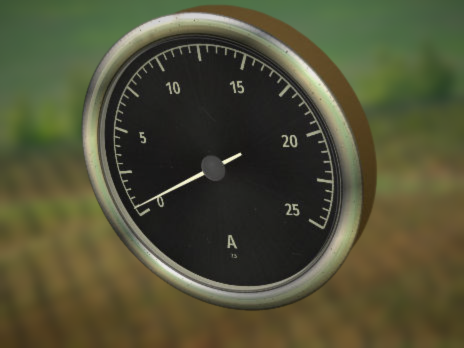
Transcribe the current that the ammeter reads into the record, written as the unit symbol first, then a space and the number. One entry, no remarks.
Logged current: A 0.5
